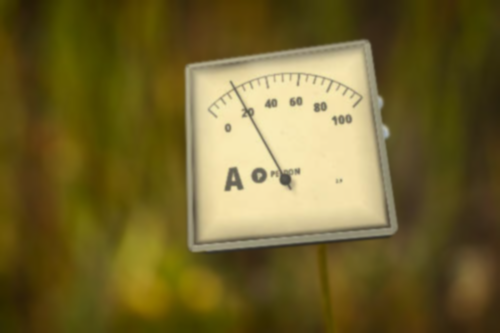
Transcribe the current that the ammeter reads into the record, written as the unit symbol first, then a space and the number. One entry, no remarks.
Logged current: A 20
